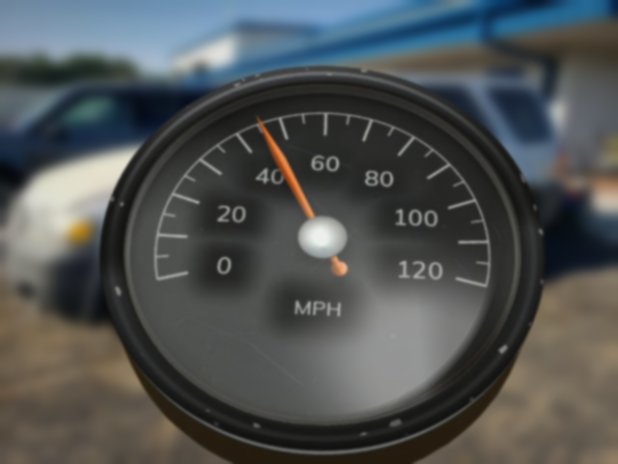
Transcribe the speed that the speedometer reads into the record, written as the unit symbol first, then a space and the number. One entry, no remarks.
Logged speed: mph 45
